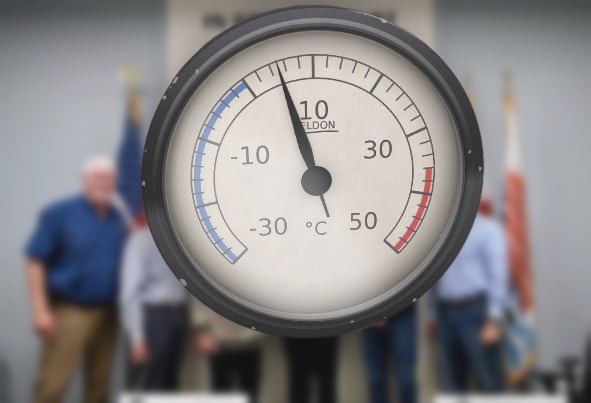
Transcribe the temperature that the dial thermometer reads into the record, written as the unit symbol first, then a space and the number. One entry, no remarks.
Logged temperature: °C 5
